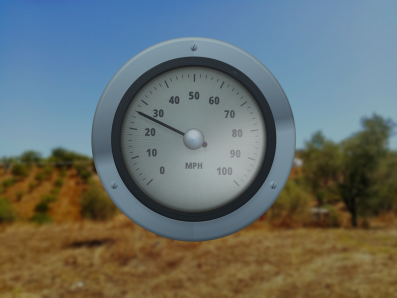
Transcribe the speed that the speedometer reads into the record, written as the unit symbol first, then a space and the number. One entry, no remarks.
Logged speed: mph 26
